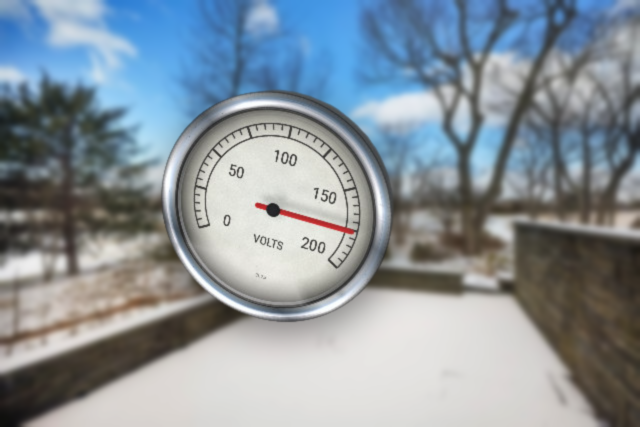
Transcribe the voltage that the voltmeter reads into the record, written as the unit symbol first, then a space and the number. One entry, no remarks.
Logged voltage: V 175
